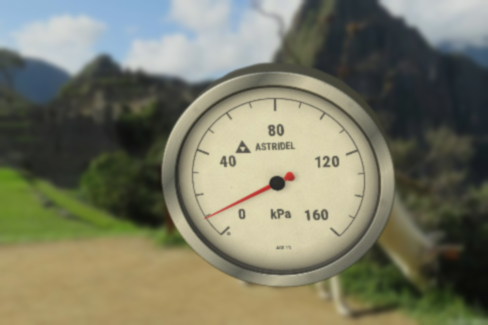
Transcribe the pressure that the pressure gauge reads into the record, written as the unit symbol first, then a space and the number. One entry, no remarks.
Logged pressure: kPa 10
